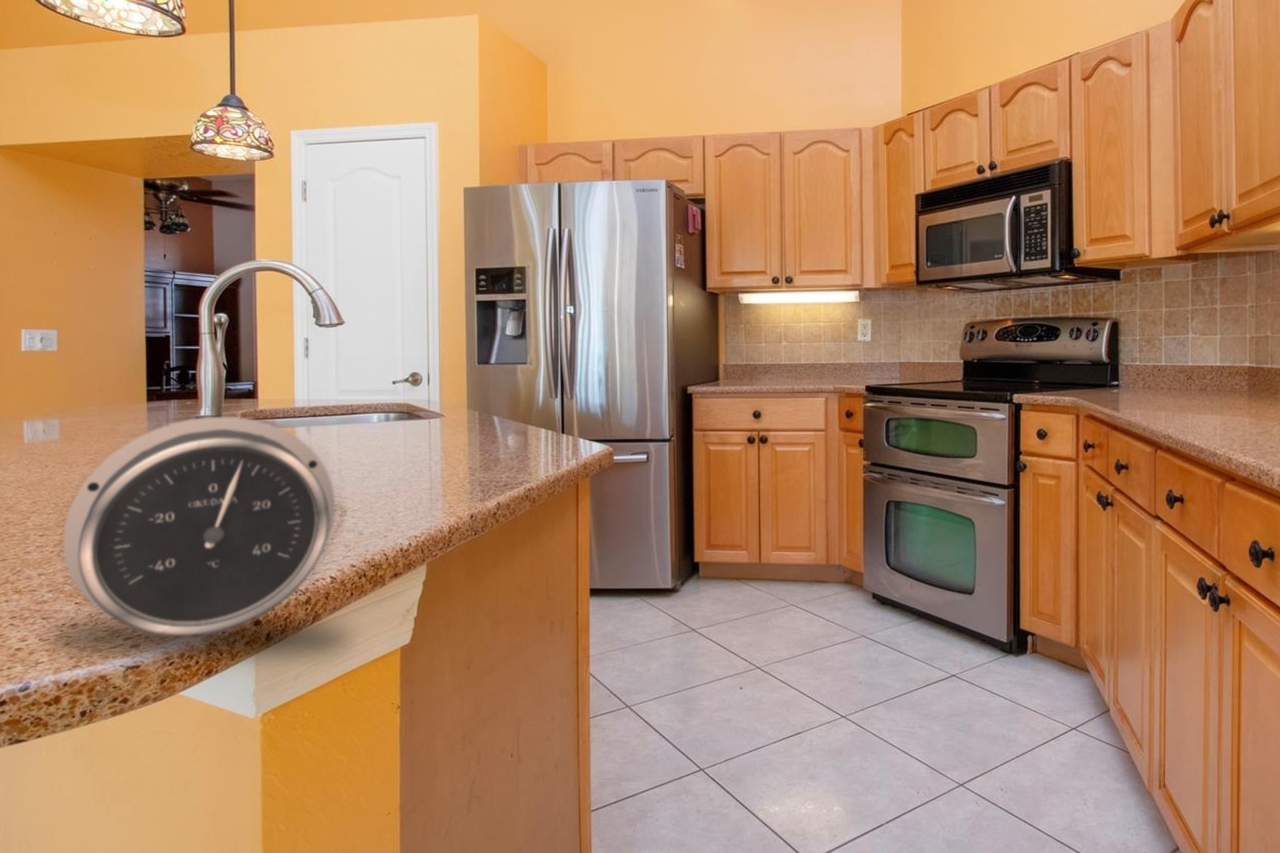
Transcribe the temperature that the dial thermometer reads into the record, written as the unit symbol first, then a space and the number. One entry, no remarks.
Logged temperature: °C 6
